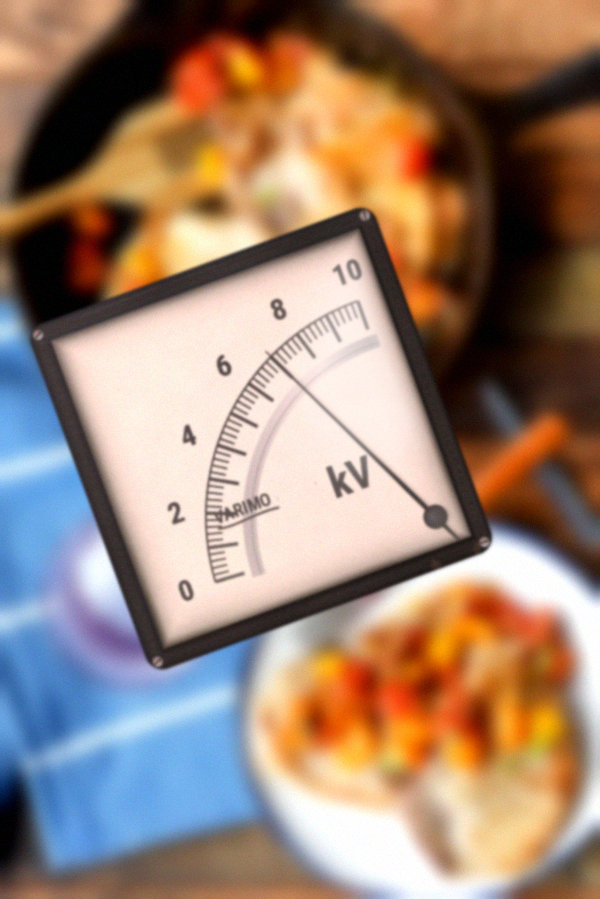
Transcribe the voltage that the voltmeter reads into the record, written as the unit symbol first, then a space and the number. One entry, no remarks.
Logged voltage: kV 7
